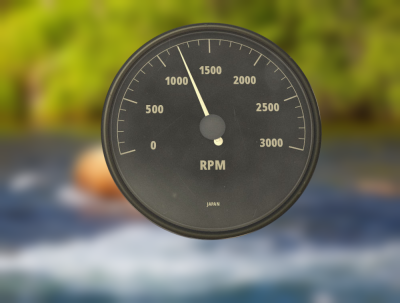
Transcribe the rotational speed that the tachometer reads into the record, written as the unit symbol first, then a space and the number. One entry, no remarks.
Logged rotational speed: rpm 1200
